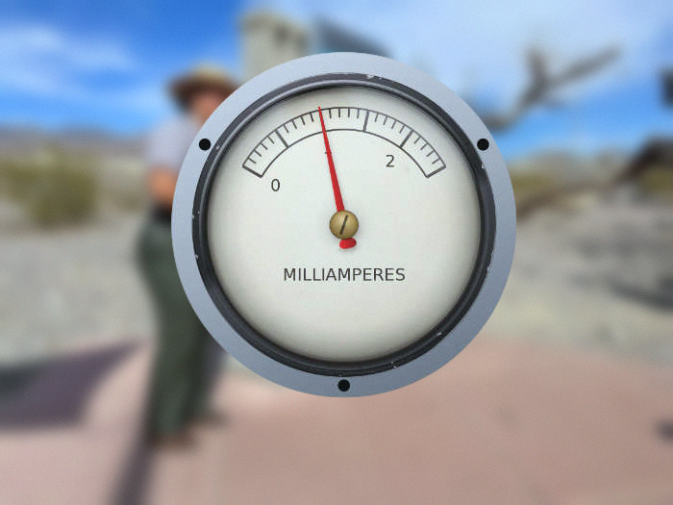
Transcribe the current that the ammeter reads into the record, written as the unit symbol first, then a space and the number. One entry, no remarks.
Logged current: mA 1
